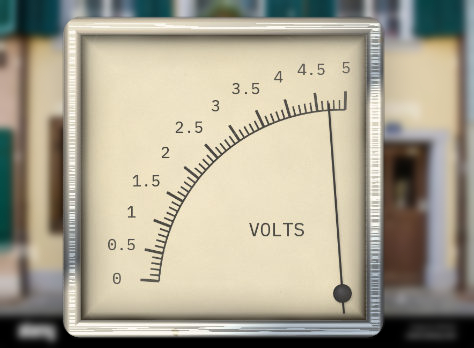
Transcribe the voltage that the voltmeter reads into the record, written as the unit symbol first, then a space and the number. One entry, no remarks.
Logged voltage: V 4.7
